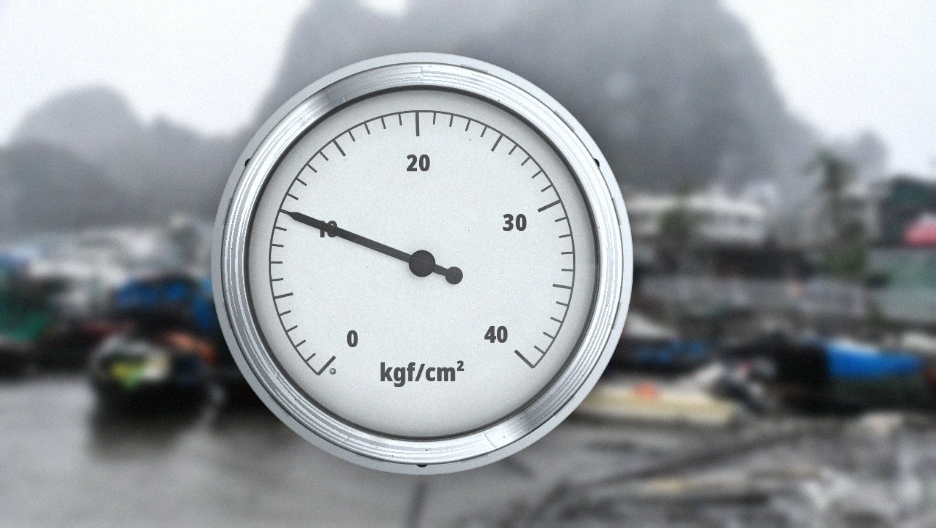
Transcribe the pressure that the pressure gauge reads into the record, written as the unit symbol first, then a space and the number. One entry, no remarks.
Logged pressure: kg/cm² 10
